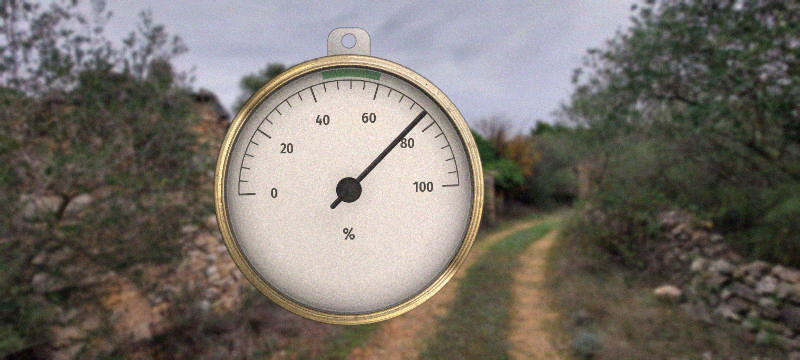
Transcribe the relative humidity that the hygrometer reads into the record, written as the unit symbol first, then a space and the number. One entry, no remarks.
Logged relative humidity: % 76
